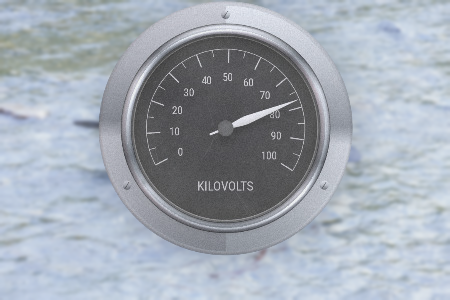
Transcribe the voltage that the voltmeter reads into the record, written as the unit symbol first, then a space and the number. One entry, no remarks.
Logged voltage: kV 77.5
